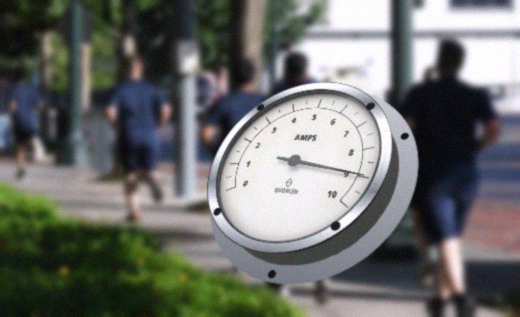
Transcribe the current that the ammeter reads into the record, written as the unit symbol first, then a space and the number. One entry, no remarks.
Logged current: A 9
